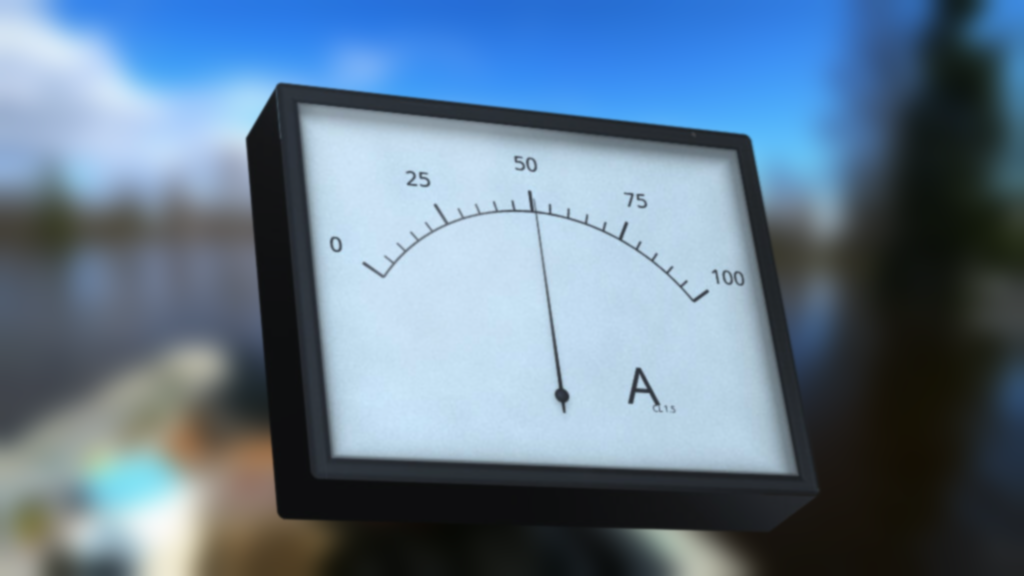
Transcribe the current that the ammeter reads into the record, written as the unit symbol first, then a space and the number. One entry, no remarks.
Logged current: A 50
